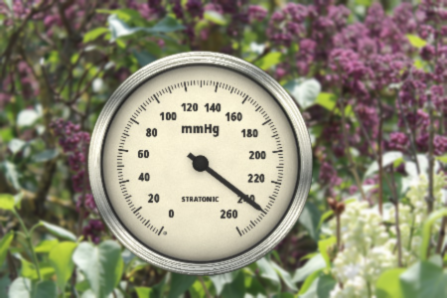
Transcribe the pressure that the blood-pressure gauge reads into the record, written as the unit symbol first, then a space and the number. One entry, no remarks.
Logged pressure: mmHg 240
